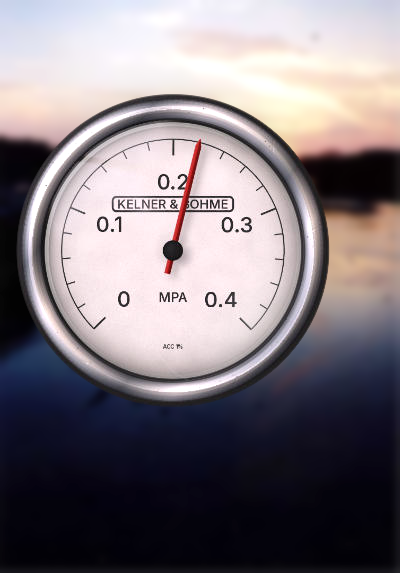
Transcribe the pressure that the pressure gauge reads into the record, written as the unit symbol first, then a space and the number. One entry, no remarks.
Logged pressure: MPa 0.22
